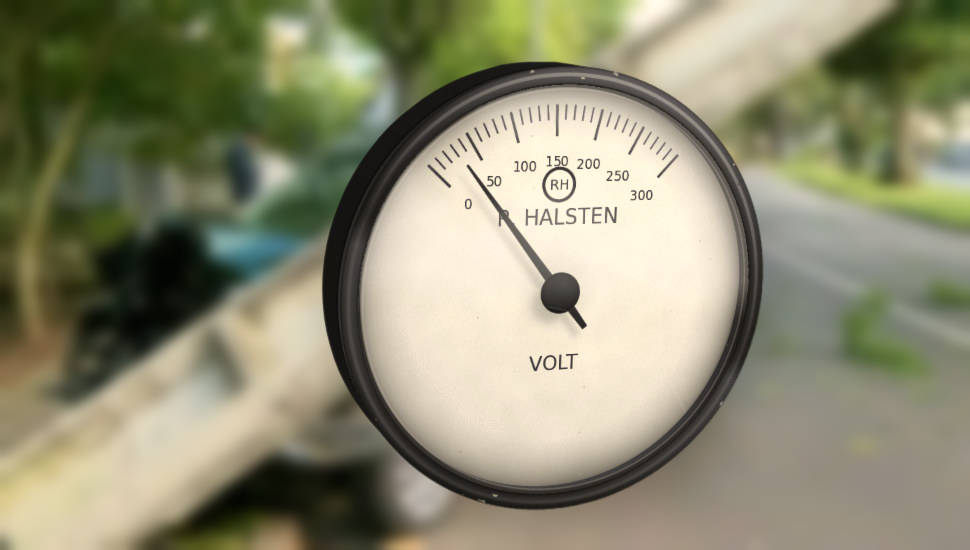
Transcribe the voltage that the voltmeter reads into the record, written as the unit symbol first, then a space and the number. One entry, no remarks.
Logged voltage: V 30
